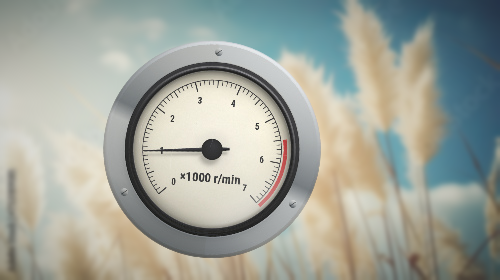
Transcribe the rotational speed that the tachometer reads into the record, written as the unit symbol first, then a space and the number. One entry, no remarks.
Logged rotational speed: rpm 1000
